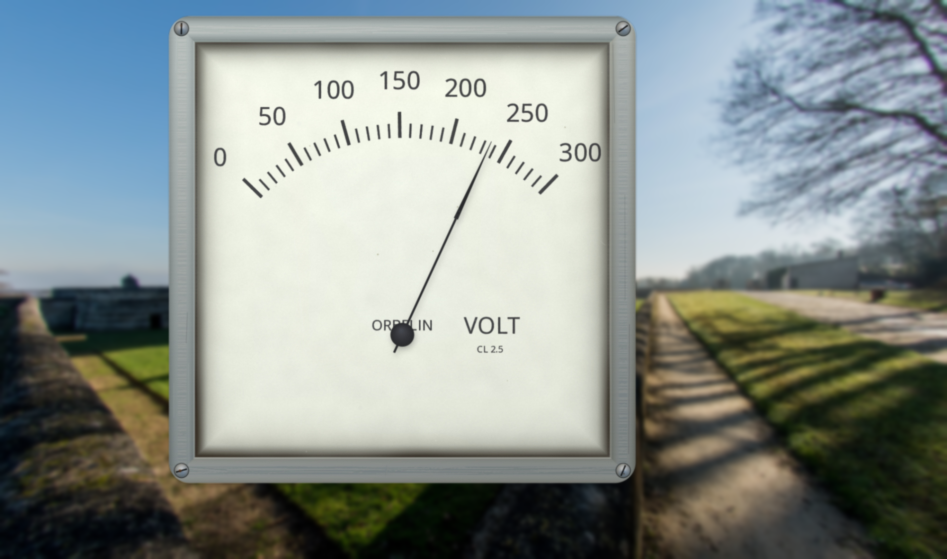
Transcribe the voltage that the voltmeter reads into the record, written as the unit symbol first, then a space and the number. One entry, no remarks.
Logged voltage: V 235
